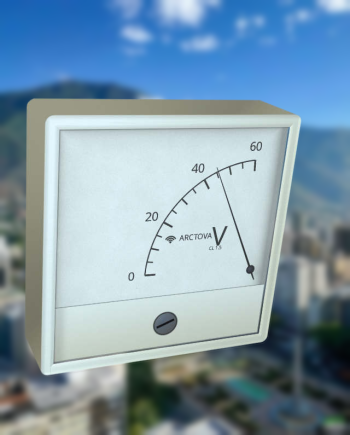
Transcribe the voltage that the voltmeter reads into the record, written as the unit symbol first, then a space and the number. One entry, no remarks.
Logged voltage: V 45
